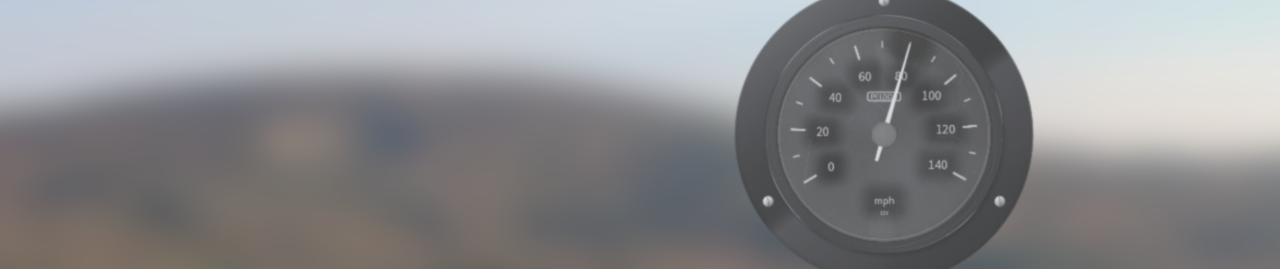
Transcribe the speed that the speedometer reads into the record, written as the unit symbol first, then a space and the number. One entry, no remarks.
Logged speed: mph 80
